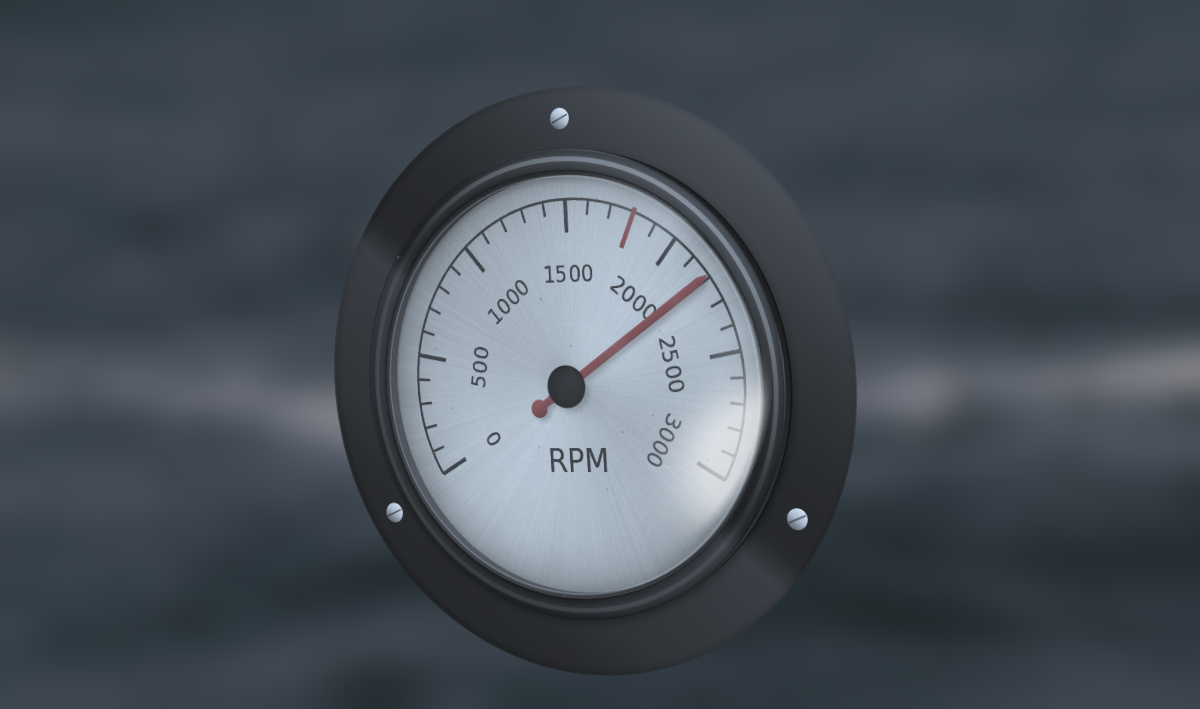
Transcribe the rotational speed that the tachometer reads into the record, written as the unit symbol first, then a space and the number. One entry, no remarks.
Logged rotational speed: rpm 2200
